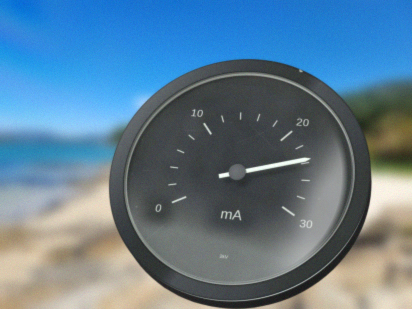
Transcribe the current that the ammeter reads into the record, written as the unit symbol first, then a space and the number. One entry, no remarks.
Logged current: mA 24
